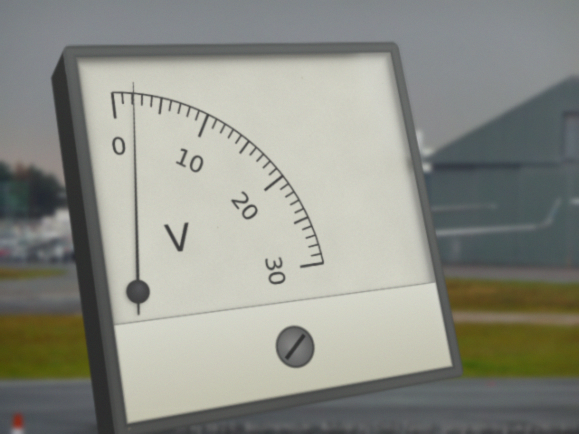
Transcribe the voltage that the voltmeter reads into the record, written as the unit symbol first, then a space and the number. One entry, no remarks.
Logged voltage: V 2
